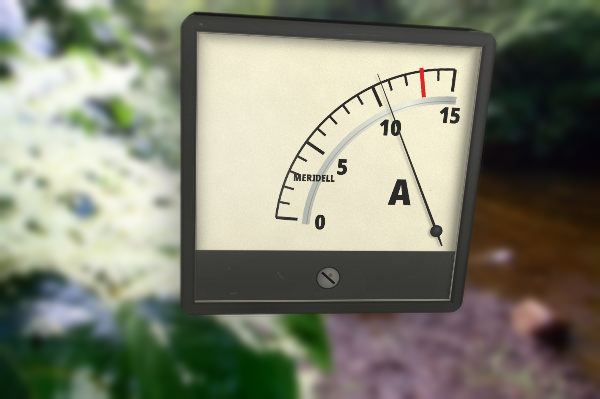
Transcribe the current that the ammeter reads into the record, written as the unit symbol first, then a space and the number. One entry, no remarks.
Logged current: A 10.5
